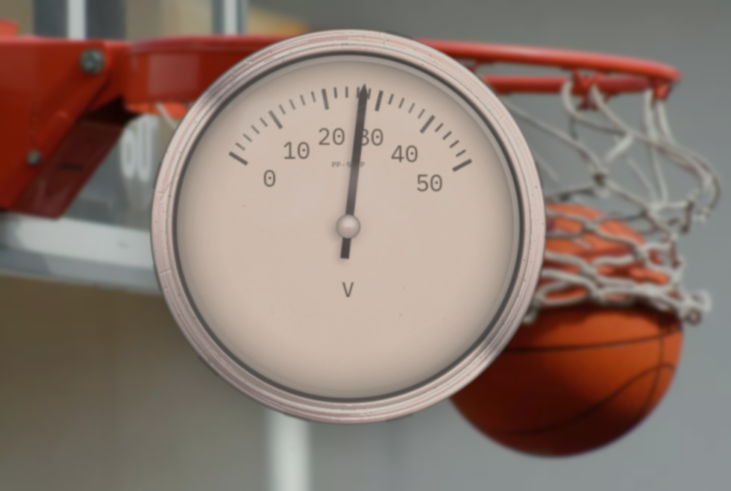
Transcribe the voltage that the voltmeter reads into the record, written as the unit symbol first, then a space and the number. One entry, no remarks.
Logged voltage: V 27
